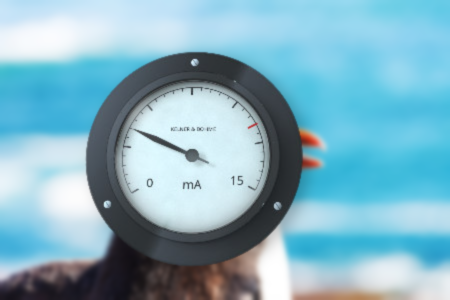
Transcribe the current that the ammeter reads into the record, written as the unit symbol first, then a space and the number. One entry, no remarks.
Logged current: mA 3.5
